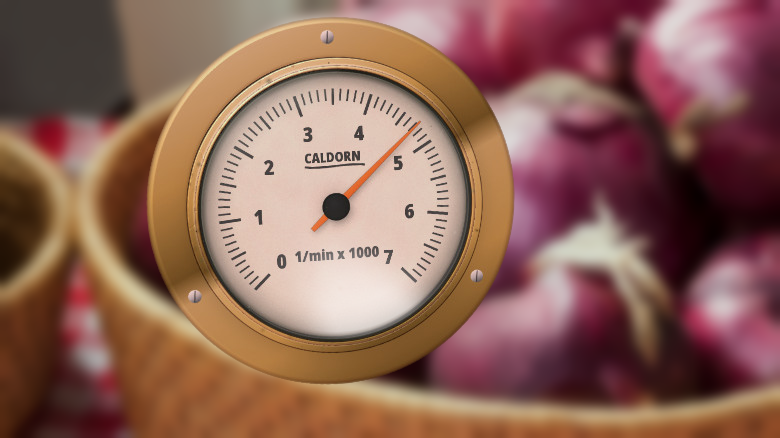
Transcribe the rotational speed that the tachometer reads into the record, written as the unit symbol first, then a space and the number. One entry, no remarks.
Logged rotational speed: rpm 4700
